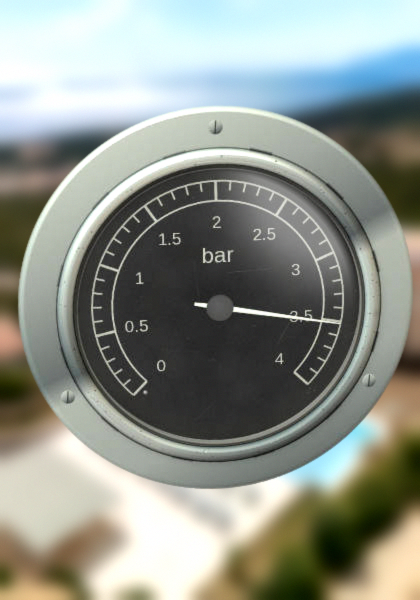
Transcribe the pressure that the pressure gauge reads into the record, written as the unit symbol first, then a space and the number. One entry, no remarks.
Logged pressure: bar 3.5
